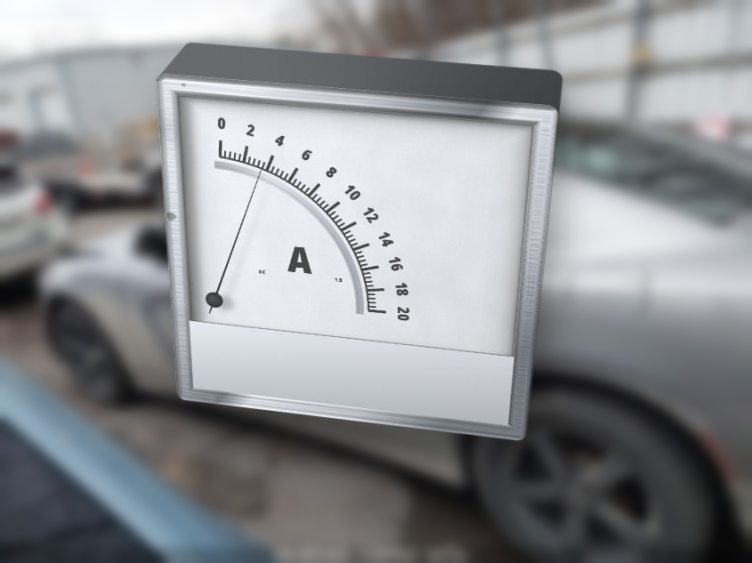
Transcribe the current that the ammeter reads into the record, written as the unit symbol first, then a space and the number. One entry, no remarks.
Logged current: A 3.6
